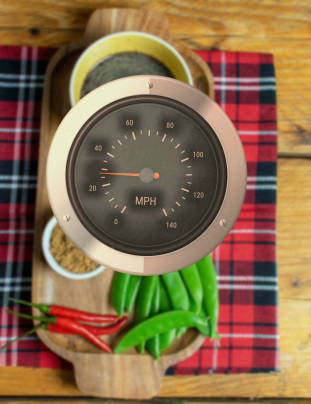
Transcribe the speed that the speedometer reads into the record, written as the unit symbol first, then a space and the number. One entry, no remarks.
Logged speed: mph 27.5
